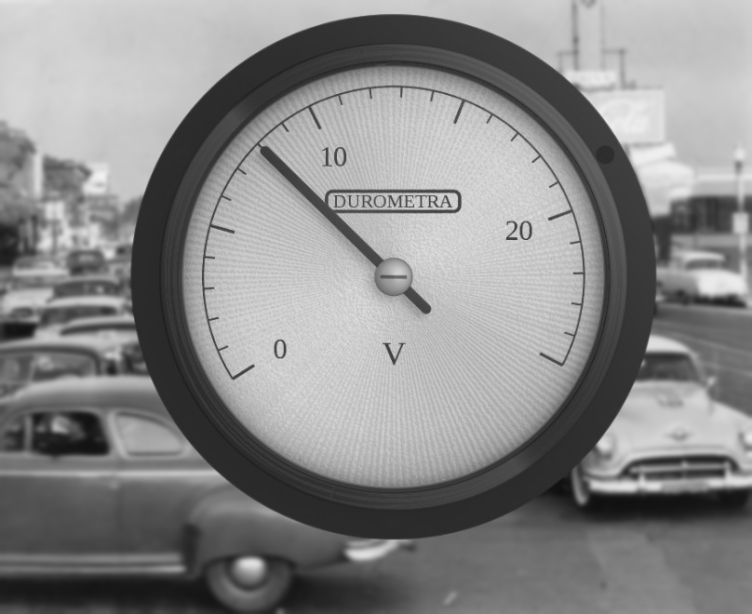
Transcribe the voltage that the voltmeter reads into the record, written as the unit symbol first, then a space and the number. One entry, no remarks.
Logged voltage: V 8
